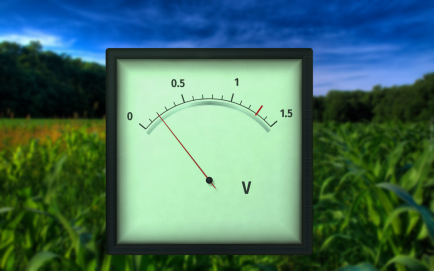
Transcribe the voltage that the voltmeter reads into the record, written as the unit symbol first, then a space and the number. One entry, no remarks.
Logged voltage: V 0.2
